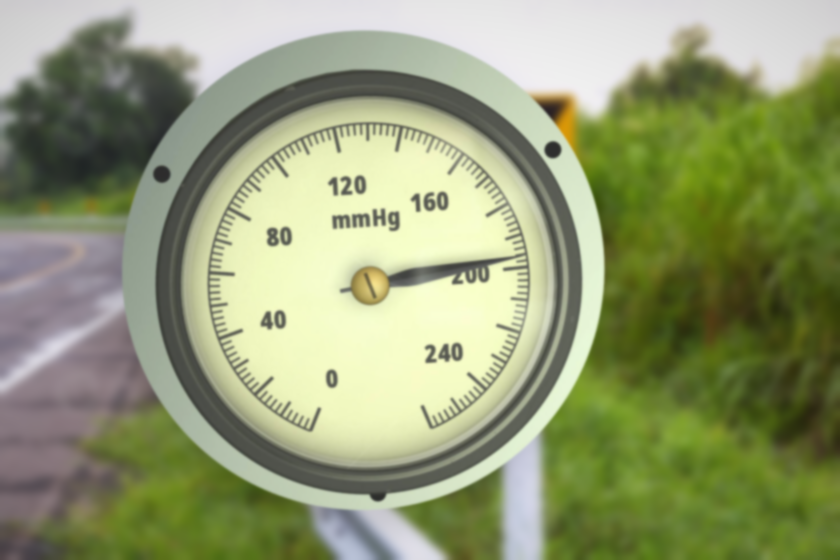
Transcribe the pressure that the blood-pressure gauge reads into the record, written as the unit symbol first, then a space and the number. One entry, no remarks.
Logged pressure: mmHg 196
